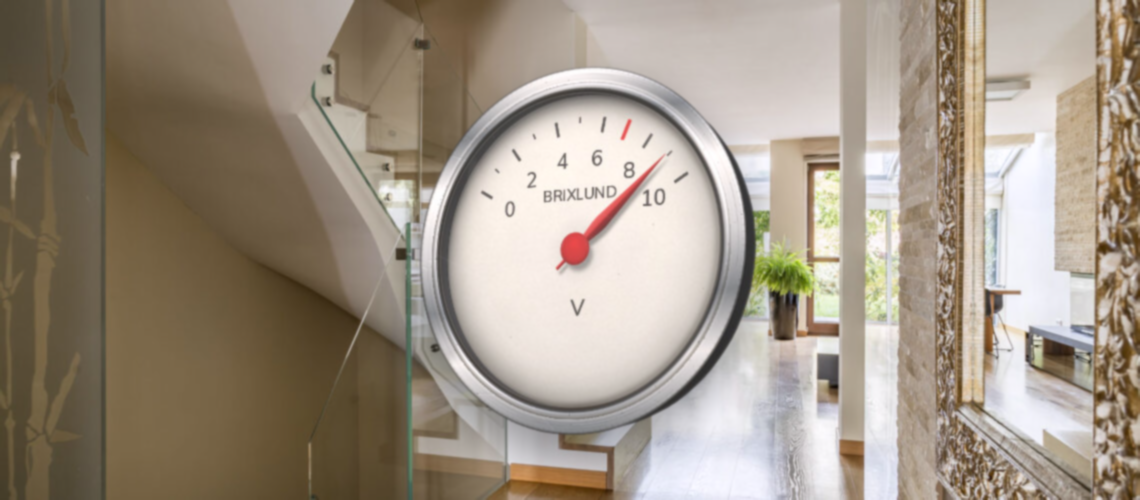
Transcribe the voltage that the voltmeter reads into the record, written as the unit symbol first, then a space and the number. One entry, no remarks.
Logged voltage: V 9
